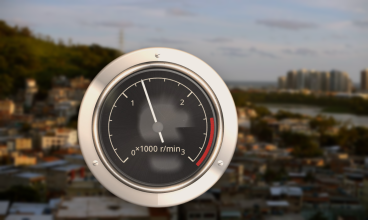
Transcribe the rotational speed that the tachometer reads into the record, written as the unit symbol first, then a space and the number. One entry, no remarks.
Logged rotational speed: rpm 1300
